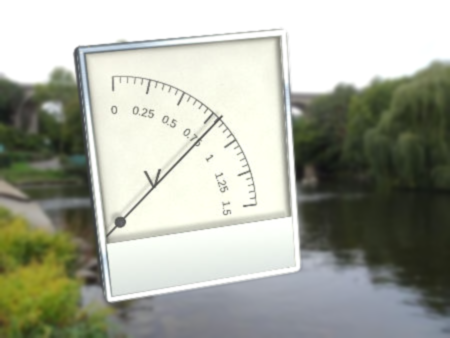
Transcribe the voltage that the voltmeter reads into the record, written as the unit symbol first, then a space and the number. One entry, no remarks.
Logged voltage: V 0.8
